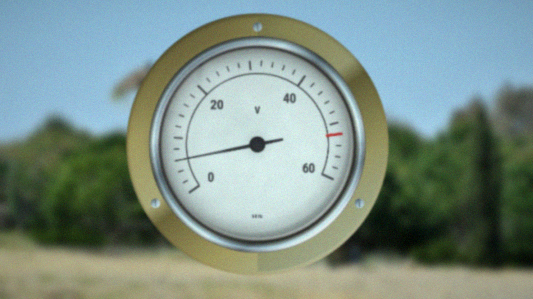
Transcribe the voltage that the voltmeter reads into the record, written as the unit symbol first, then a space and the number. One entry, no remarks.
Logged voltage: V 6
